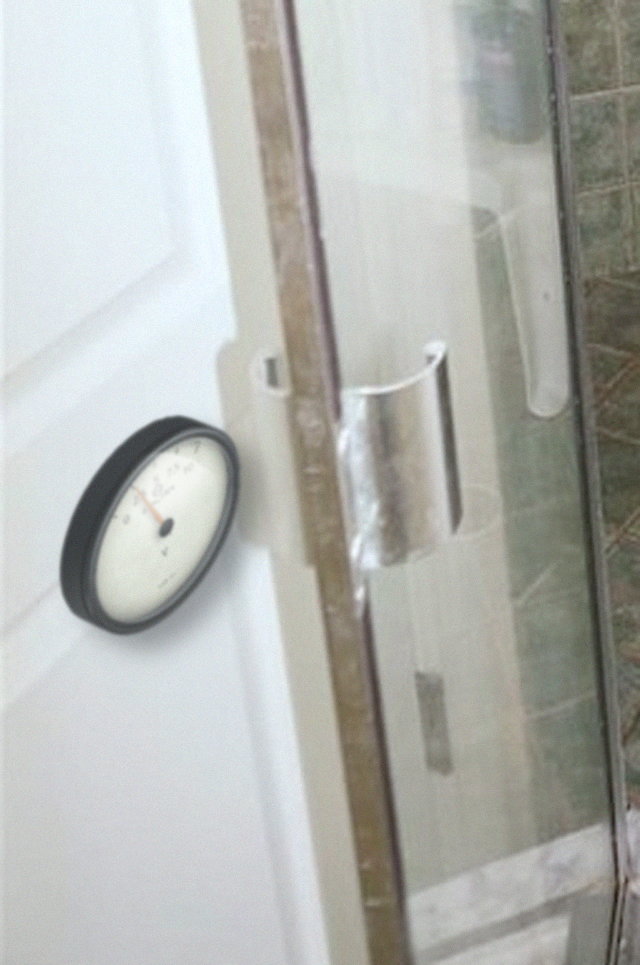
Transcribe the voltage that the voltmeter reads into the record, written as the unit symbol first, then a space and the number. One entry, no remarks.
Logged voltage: V 2.5
